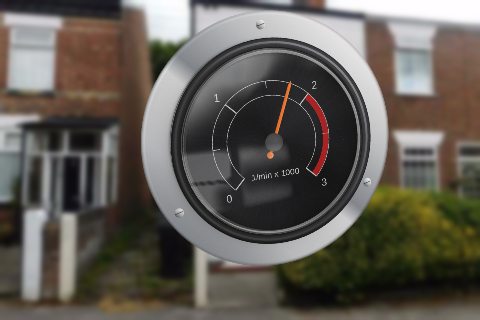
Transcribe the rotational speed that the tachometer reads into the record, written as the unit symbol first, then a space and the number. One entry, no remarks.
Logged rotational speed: rpm 1750
